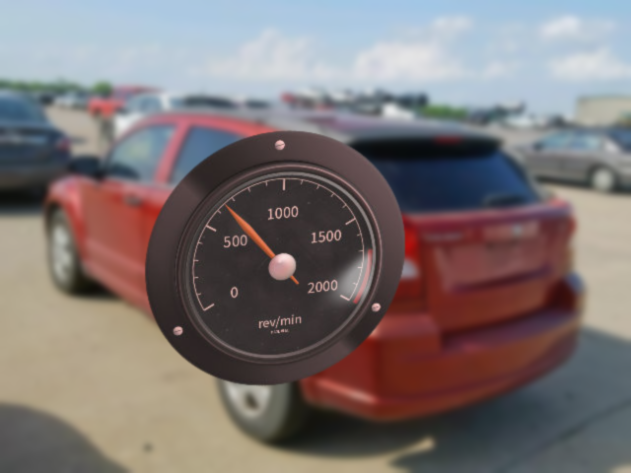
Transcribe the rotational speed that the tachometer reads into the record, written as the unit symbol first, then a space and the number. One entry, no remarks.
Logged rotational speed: rpm 650
